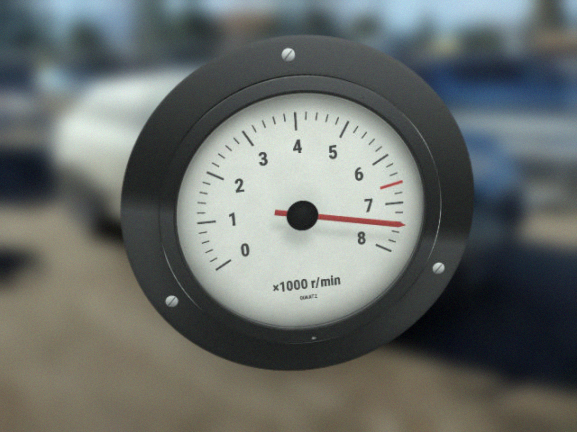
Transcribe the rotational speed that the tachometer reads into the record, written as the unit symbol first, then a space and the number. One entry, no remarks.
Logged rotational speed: rpm 7400
